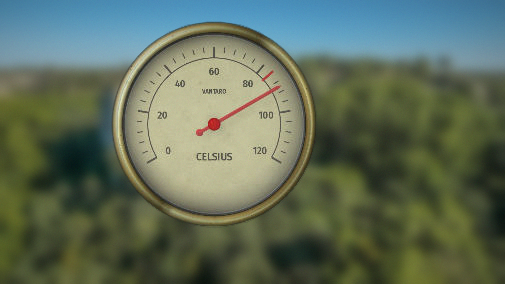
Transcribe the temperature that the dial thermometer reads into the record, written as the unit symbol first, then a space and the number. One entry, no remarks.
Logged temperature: °C 90
